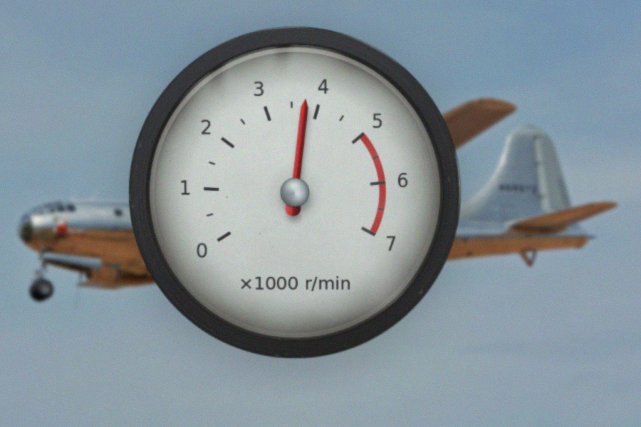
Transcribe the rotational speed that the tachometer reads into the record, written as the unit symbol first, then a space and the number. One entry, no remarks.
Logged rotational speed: rpm 3750
